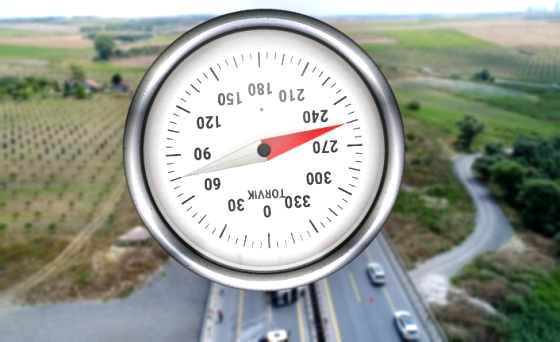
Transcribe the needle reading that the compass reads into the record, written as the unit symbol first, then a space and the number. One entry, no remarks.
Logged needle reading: ° 255
